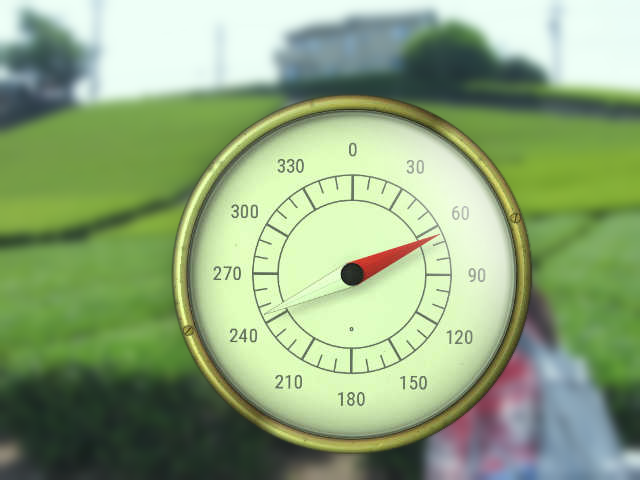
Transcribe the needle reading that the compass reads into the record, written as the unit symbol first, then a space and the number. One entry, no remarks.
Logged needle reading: ° 65
